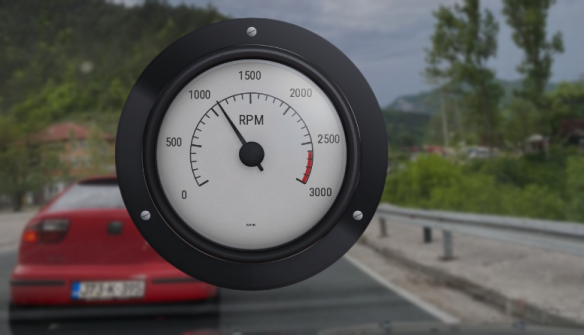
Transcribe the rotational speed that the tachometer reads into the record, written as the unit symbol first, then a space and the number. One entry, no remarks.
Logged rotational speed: rpm 1100
